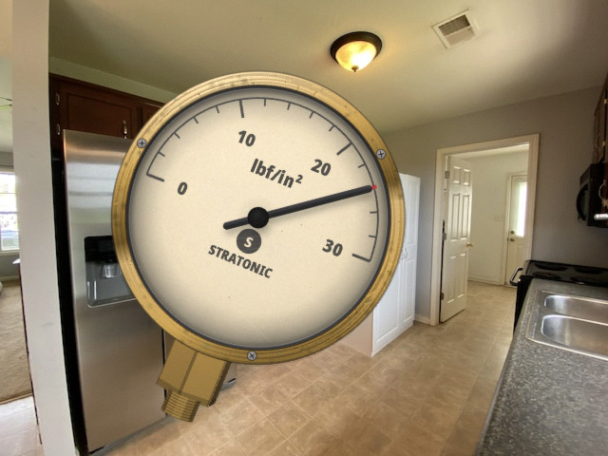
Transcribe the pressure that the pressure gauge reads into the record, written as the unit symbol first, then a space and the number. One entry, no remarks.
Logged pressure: psi 24
